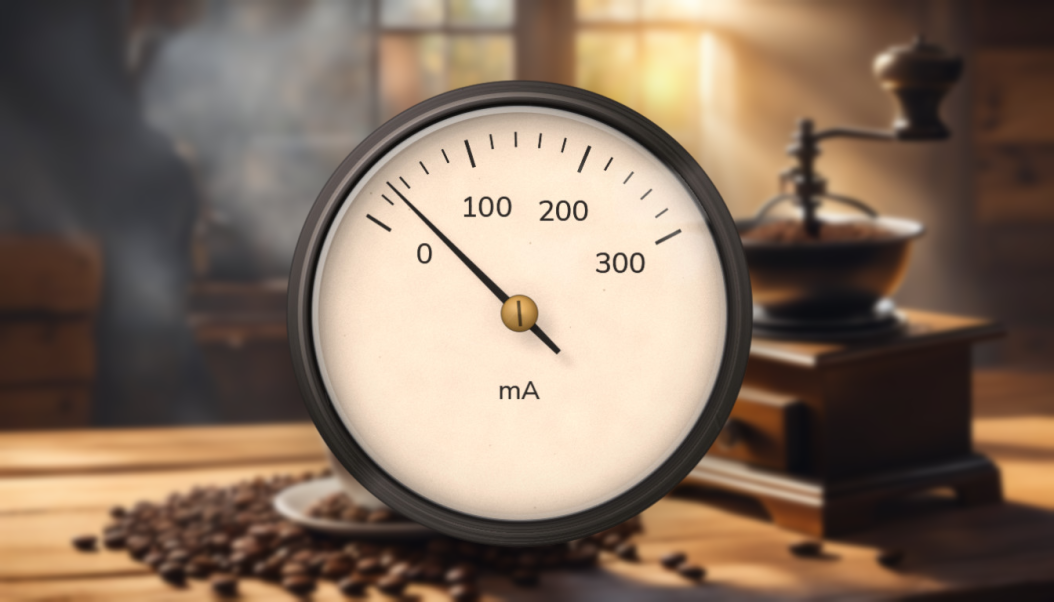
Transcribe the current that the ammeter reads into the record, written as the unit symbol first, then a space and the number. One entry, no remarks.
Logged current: mA 30
